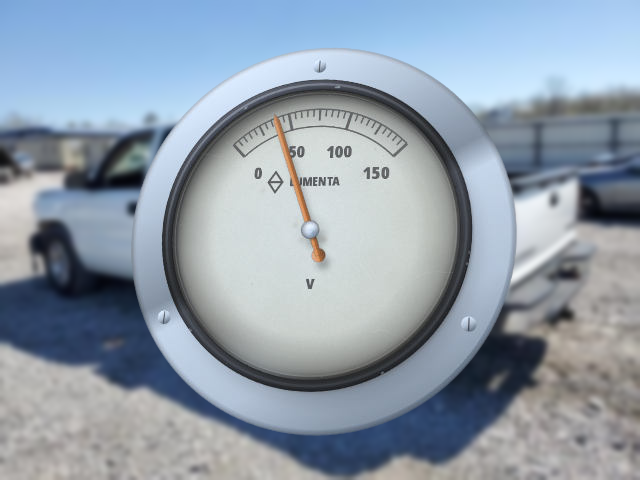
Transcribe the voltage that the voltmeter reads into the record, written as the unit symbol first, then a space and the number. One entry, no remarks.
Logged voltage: V 40
